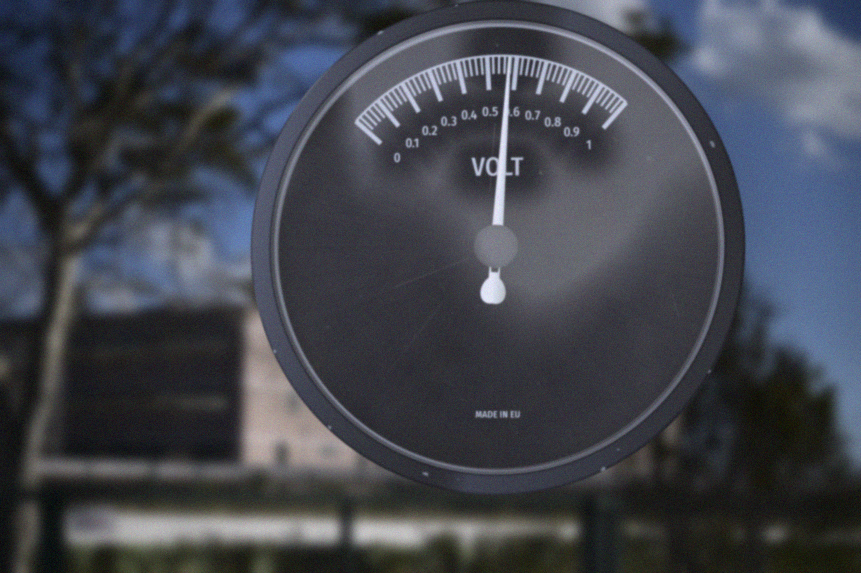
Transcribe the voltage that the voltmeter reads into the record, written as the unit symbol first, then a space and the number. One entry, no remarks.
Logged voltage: V 0.58
